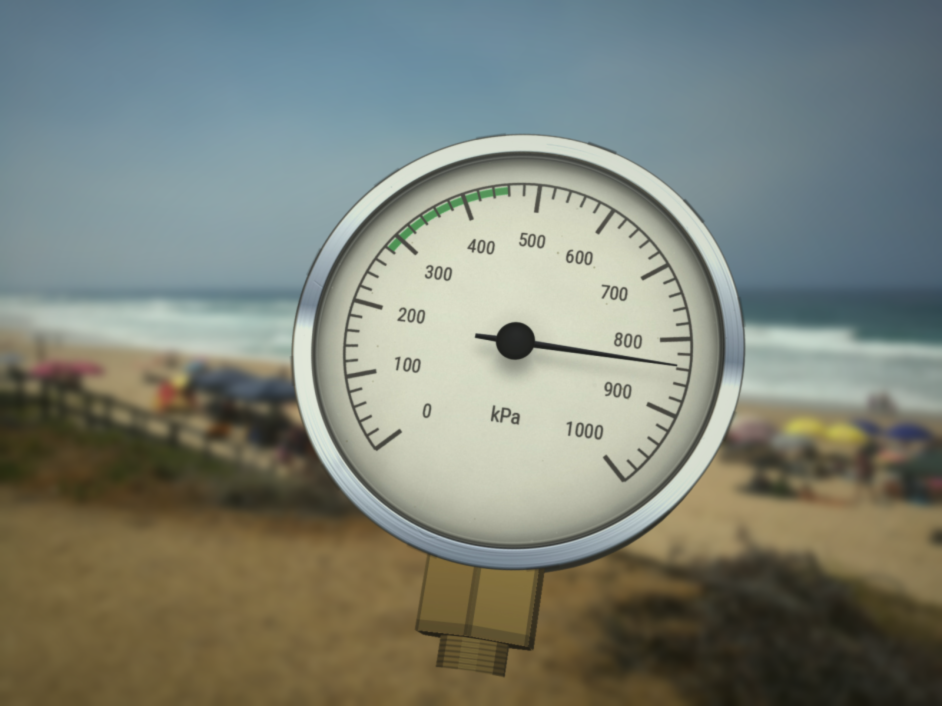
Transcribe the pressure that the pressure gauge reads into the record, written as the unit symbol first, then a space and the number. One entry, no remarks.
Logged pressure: kPa 840
